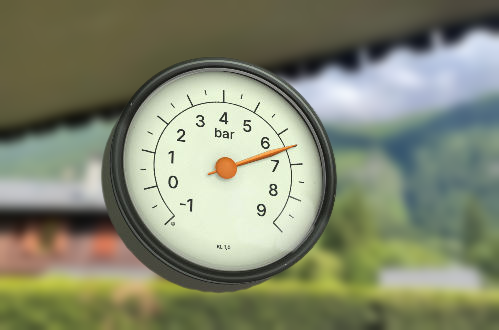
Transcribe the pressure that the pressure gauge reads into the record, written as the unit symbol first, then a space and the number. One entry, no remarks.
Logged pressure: bar 6.5
